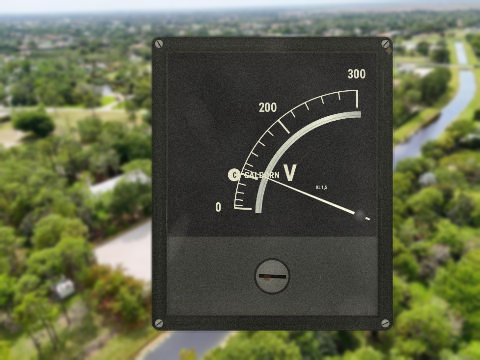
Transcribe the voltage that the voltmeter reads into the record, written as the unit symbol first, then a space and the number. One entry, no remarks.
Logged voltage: V 110
